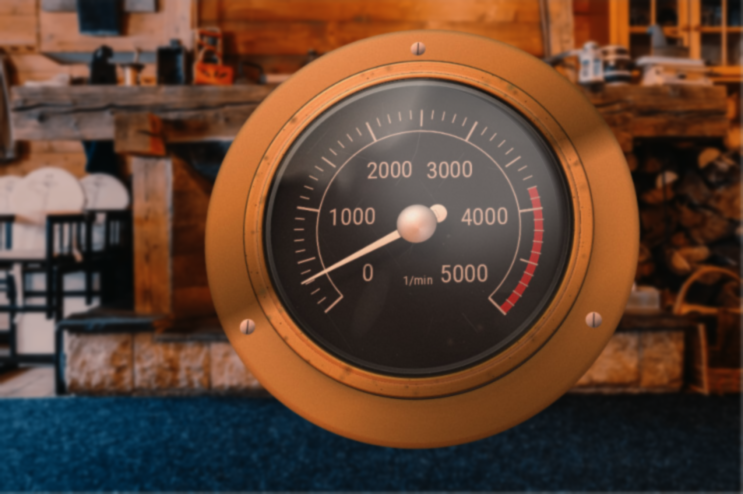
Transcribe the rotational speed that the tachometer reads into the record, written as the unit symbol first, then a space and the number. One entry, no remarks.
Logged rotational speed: rpm 300
